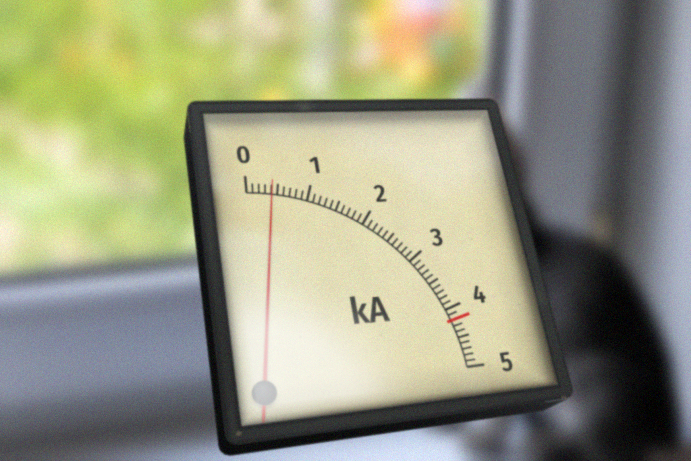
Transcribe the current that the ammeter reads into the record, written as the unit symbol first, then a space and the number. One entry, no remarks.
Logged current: kA 0.4
